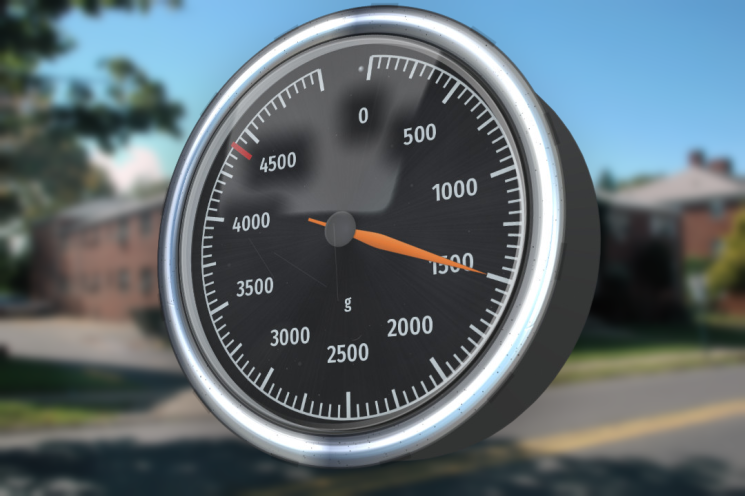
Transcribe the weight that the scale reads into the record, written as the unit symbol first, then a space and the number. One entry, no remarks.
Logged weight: g 1500
